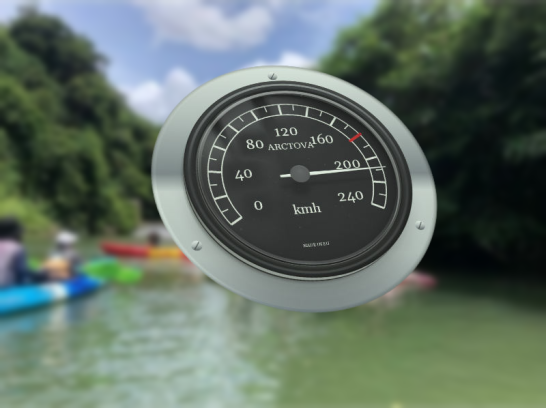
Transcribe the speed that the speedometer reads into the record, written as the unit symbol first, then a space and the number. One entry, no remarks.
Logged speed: km/h 210
